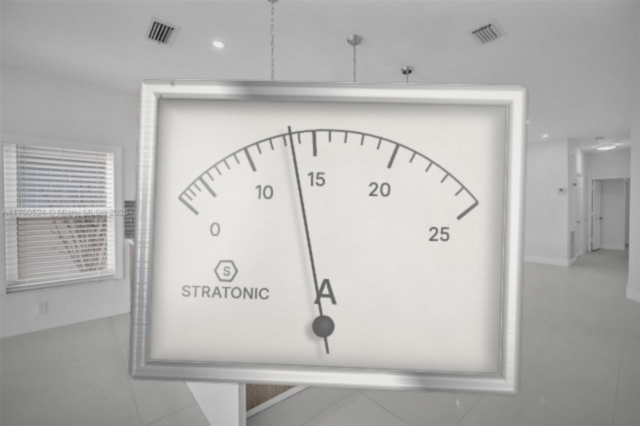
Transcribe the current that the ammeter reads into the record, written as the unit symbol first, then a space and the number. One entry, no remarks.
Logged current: A 13.5
